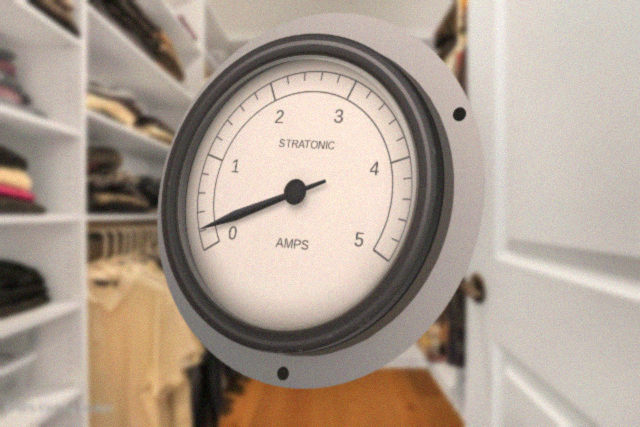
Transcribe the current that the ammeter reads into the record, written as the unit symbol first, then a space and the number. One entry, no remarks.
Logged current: A 0.2
